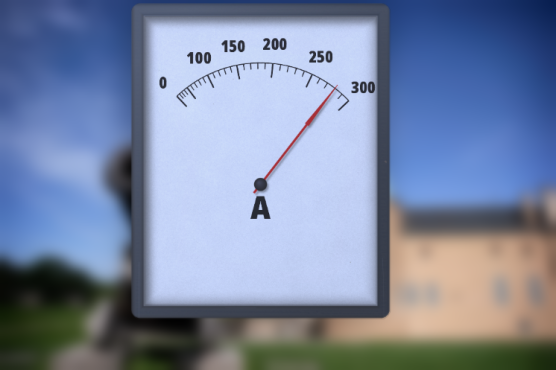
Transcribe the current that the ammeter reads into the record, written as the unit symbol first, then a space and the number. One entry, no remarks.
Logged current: A 280
